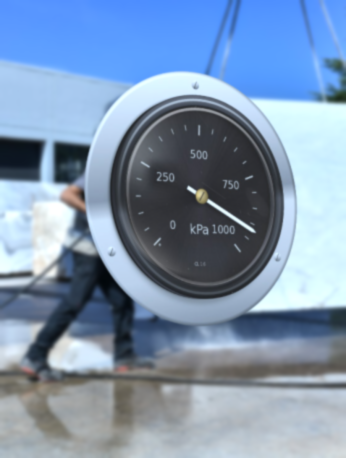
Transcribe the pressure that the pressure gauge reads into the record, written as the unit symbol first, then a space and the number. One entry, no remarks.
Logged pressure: kPa 925
